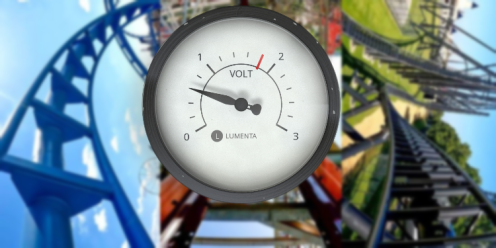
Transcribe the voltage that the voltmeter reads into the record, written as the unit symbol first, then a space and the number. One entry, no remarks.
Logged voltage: V 0.6
